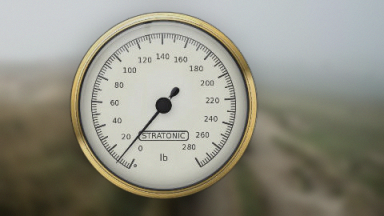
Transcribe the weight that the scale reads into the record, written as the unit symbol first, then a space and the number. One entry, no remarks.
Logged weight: lb 10
